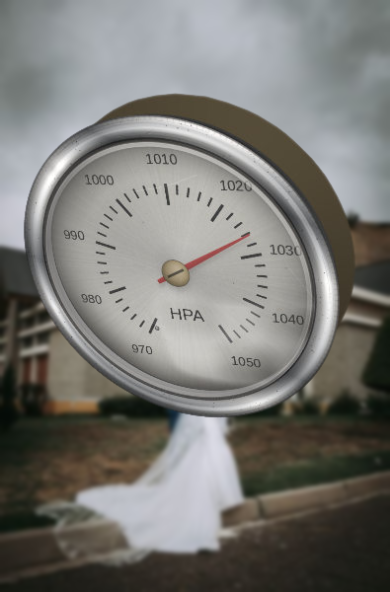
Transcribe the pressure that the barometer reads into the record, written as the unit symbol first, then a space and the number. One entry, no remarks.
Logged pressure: hPa 1026
